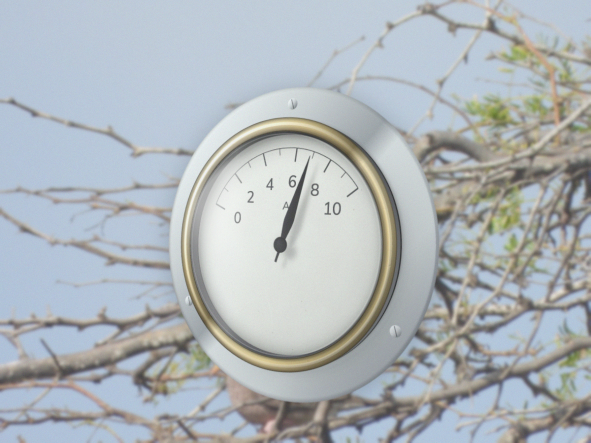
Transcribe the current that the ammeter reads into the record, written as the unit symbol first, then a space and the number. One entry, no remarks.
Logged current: A 7
